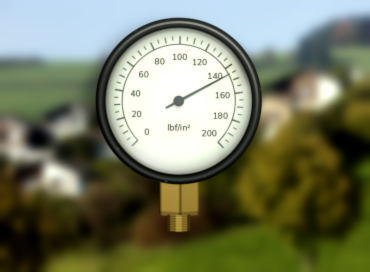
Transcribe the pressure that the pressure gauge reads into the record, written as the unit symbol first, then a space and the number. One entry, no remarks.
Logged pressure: psi 145
